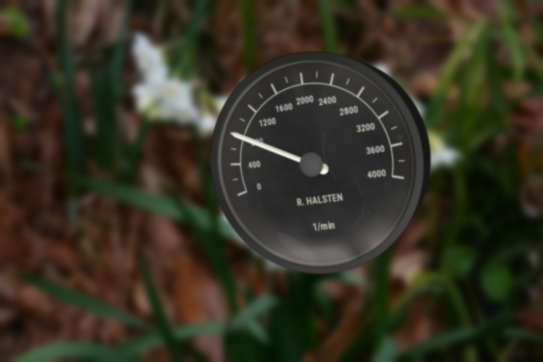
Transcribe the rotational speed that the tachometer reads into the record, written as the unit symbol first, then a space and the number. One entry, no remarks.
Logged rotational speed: rpm 800
